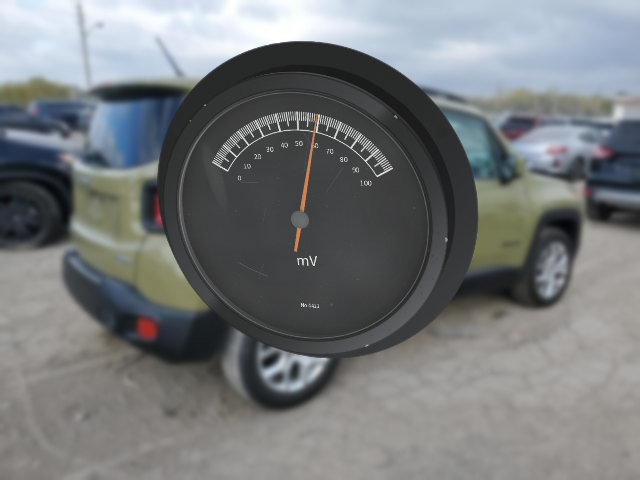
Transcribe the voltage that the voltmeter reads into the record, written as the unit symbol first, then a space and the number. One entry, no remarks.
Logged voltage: mV 60
